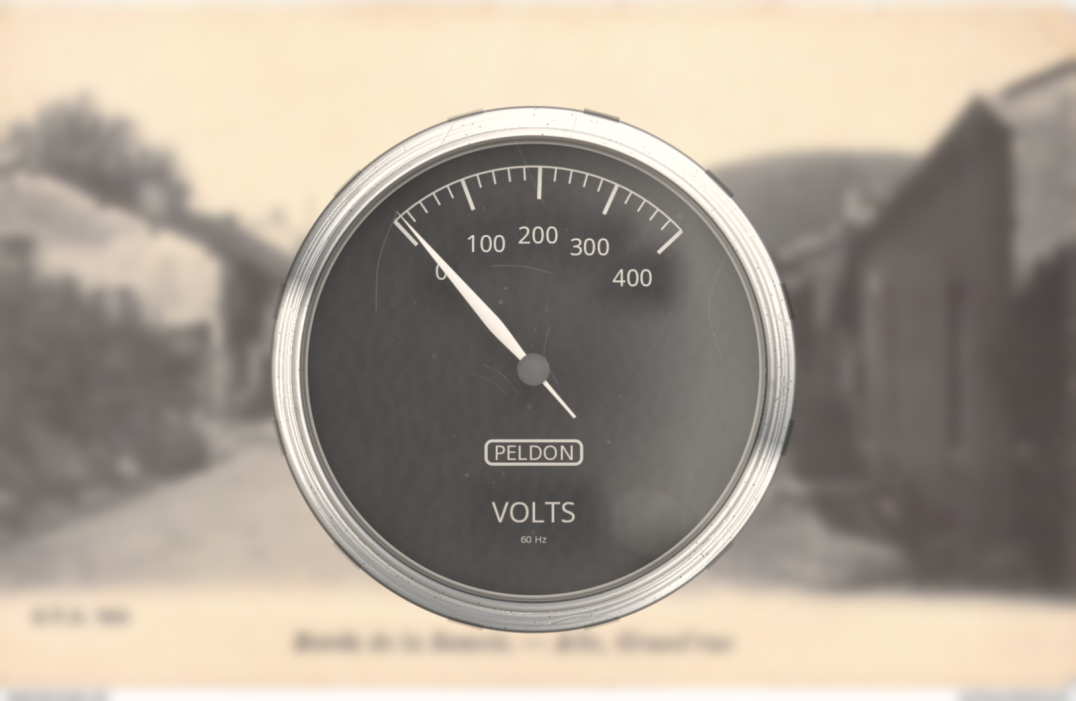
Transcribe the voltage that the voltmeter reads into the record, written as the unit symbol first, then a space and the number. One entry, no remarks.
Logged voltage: V 10
